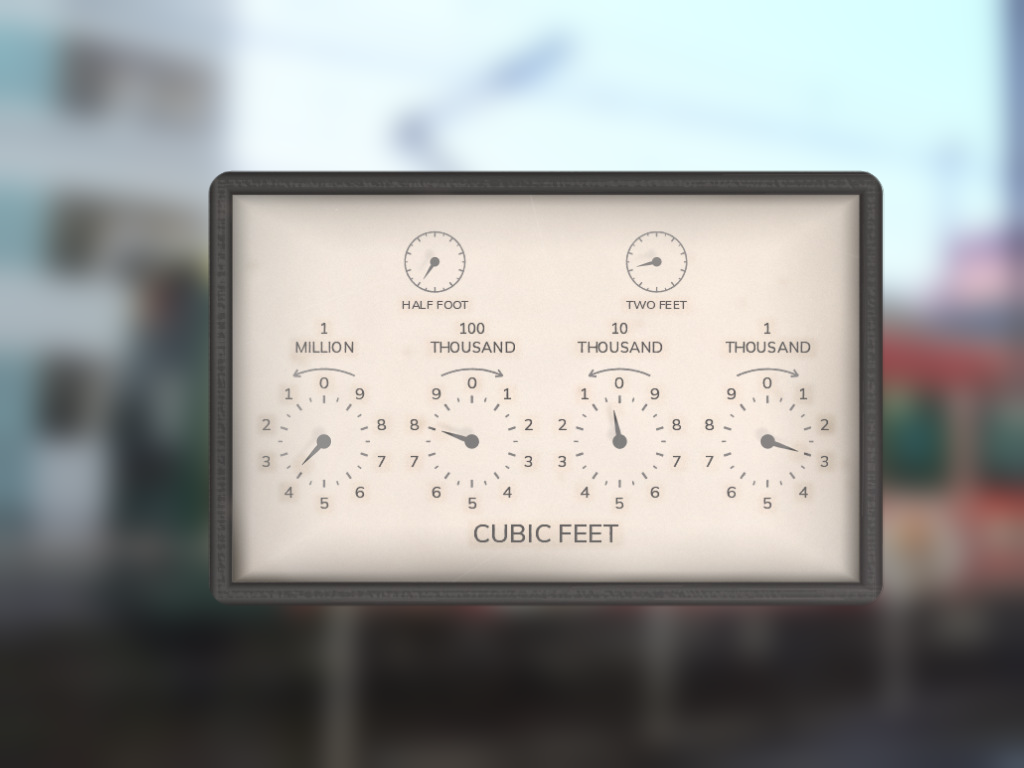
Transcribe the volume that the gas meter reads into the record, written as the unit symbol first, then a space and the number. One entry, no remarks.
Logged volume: ft³ 380300
